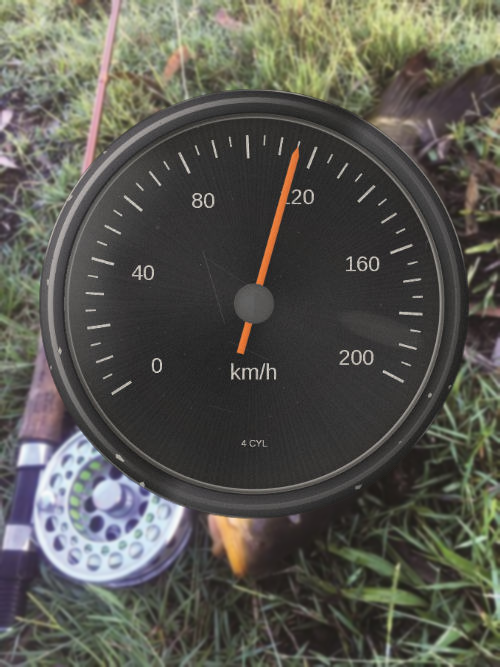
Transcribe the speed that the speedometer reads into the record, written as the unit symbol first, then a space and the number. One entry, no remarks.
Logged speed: km/h 115
